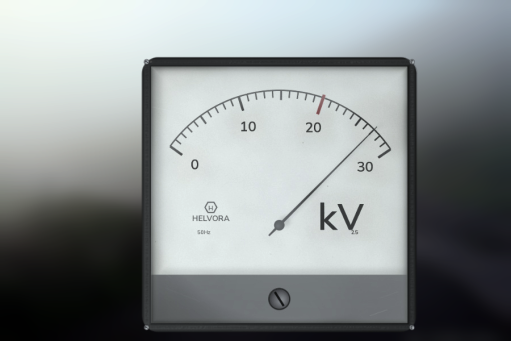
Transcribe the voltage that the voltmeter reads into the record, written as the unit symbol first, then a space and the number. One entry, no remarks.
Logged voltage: kV 27
